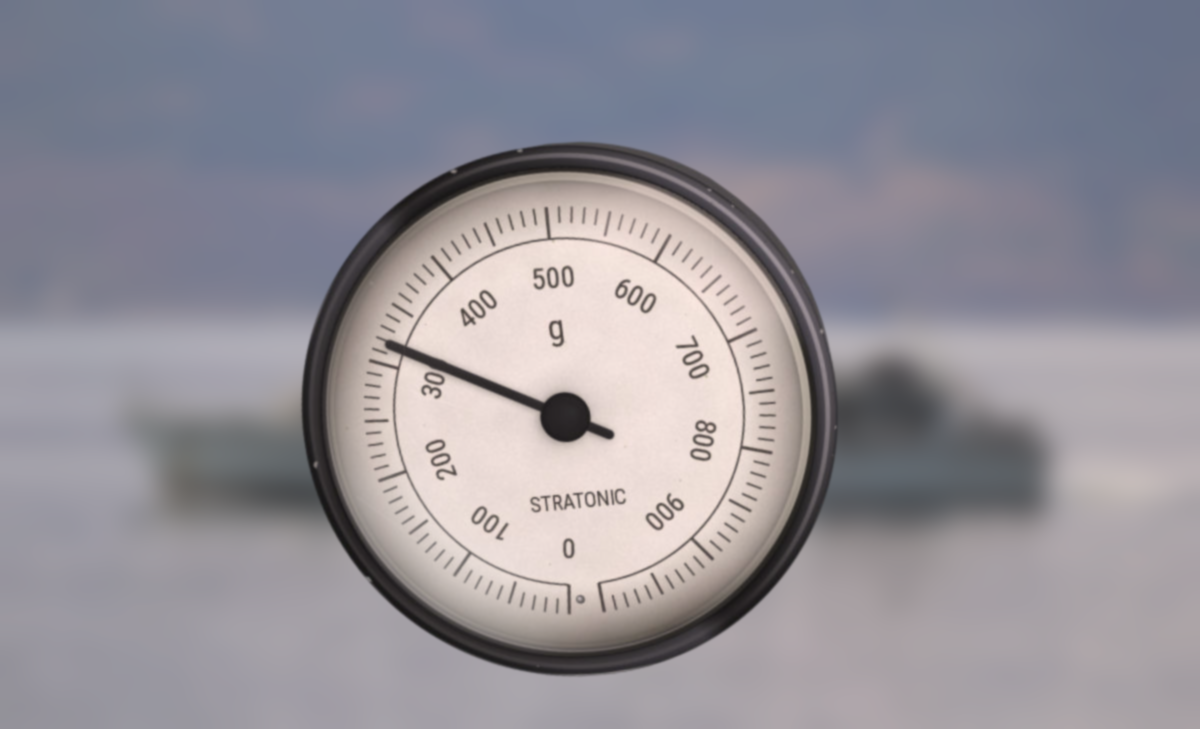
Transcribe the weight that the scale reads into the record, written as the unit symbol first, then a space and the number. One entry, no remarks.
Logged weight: g 320
